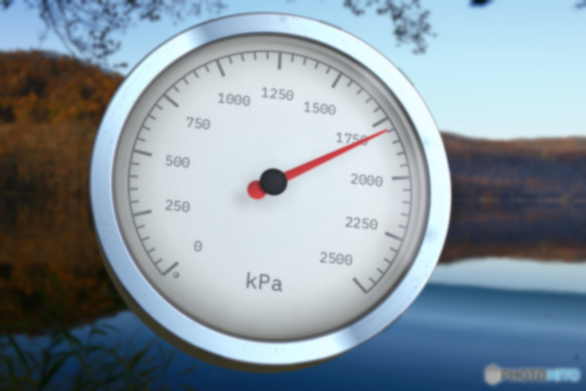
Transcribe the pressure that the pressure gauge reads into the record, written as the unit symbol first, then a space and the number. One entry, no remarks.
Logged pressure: kPa 1800
